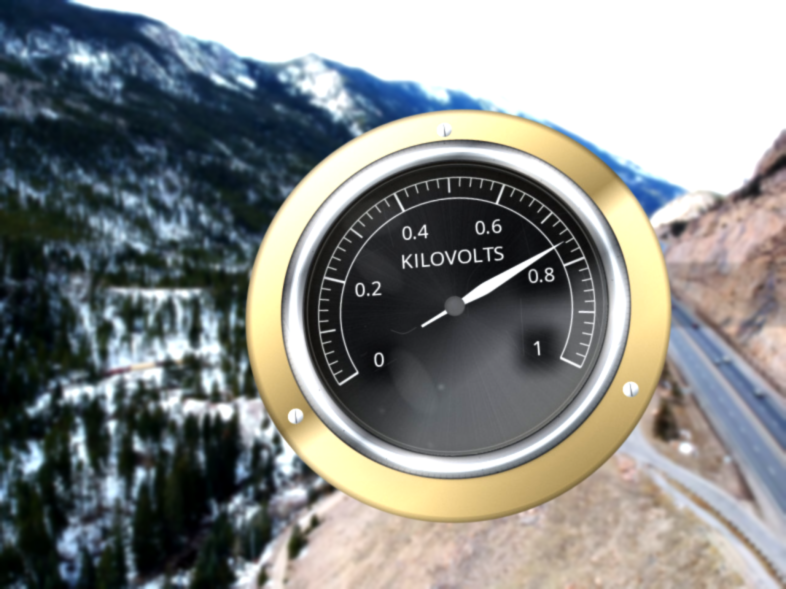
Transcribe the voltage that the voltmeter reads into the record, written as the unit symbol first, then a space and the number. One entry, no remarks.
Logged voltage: kV 0.76
